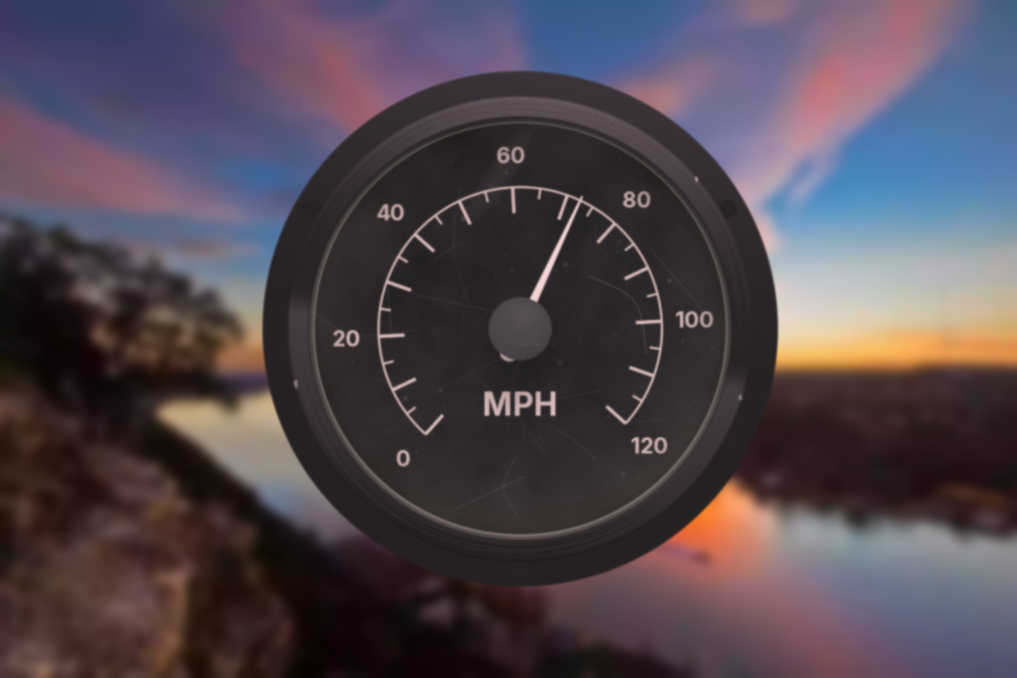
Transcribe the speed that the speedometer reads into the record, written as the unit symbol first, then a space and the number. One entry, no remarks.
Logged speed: mph 72.5
